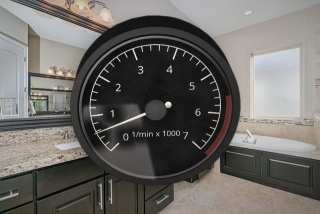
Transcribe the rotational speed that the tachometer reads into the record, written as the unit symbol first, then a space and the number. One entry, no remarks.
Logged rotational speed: rpm 600
